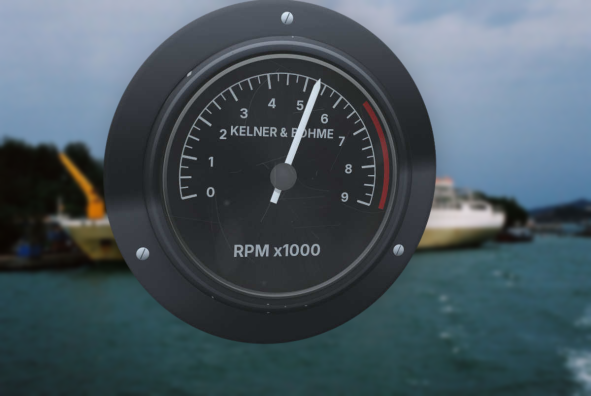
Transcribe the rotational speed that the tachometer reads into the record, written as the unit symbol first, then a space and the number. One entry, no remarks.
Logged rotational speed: rpm 5250
